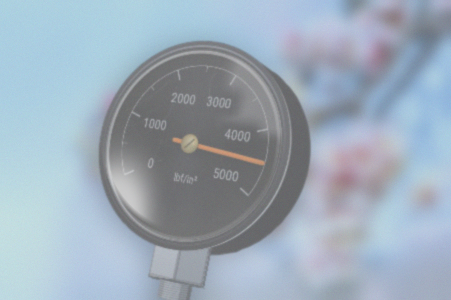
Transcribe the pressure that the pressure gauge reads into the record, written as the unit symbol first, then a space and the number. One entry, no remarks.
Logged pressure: psi 4500
